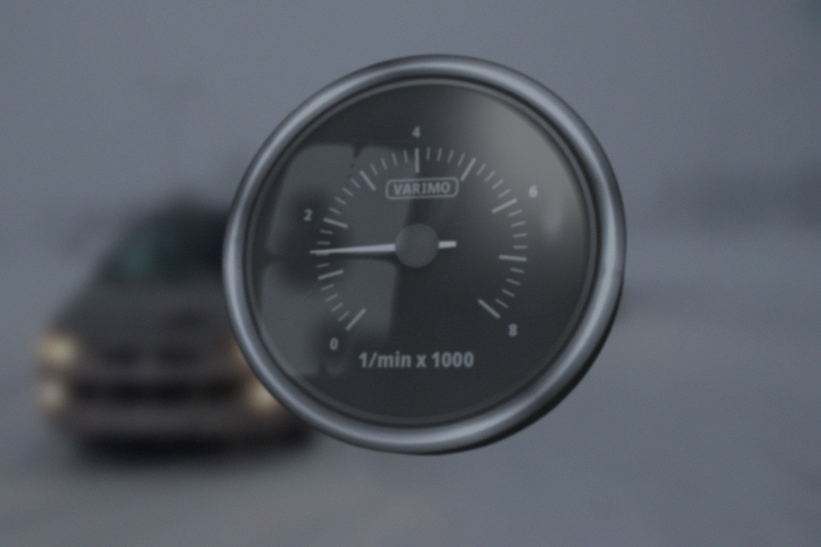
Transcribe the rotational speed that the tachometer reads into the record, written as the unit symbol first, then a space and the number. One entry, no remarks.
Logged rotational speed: rpm 1400
